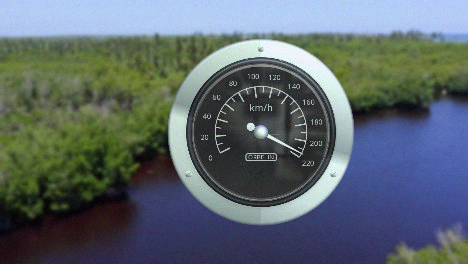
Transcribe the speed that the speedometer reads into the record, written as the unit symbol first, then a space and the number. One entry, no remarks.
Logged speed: km/h 215
